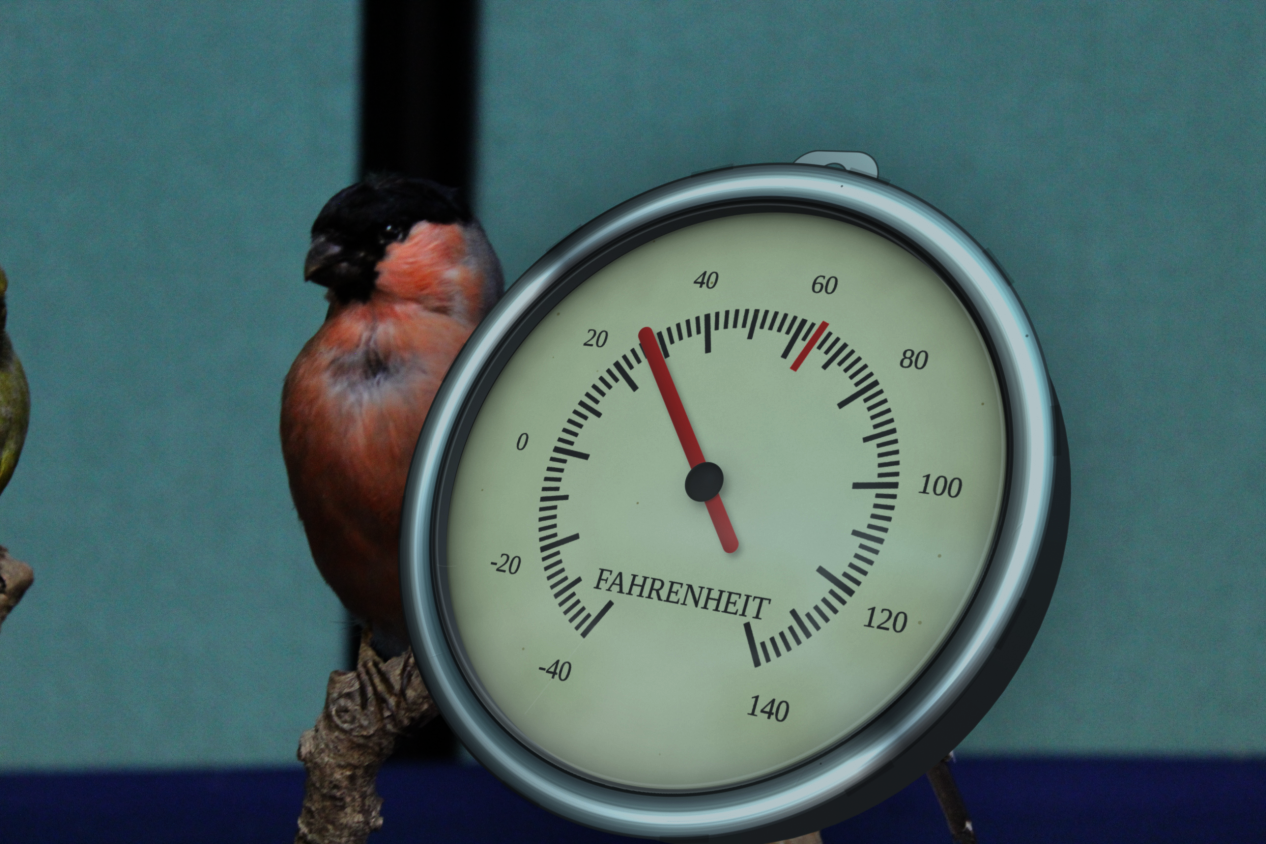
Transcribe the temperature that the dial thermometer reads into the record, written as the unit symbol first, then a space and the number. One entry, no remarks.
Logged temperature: °F 28
